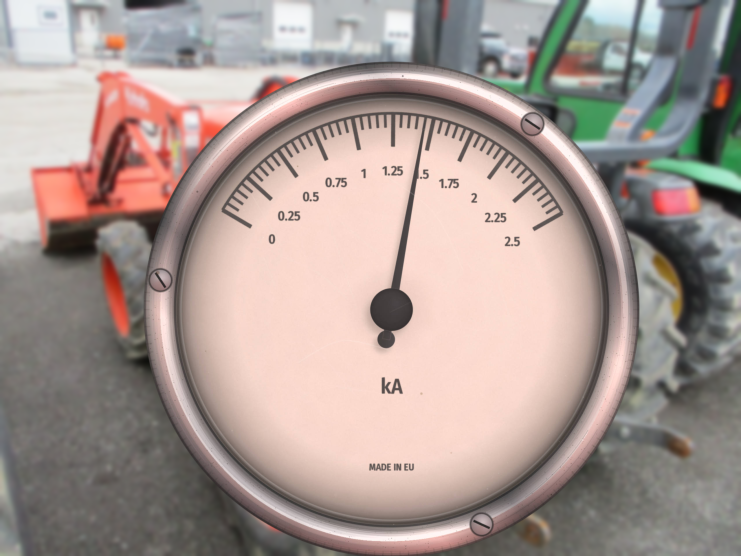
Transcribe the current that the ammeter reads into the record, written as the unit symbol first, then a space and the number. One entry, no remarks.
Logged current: kA 1.45
